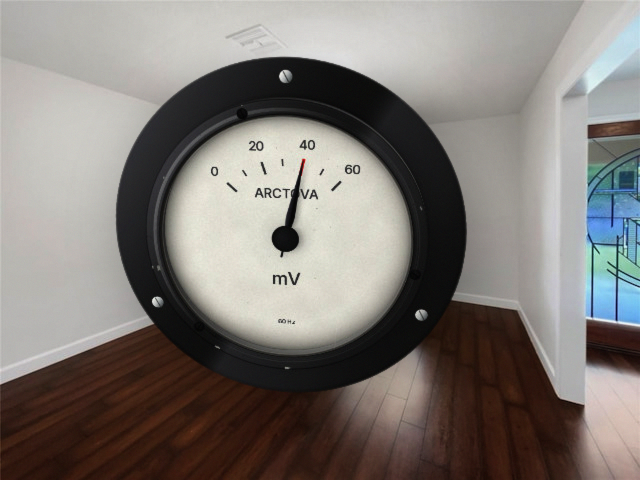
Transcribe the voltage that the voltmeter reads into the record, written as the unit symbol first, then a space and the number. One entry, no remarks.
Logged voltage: mV 40
